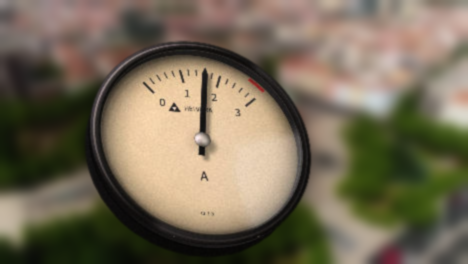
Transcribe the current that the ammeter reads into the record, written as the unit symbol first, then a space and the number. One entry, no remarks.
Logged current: A 1.6
